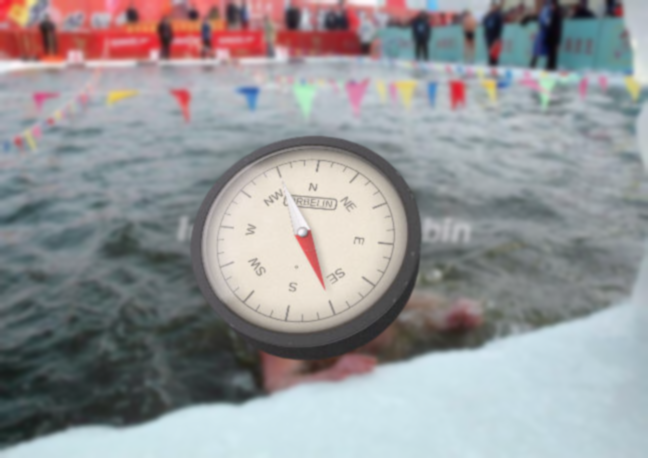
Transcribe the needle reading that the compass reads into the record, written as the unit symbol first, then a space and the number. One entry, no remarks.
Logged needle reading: ° 150
